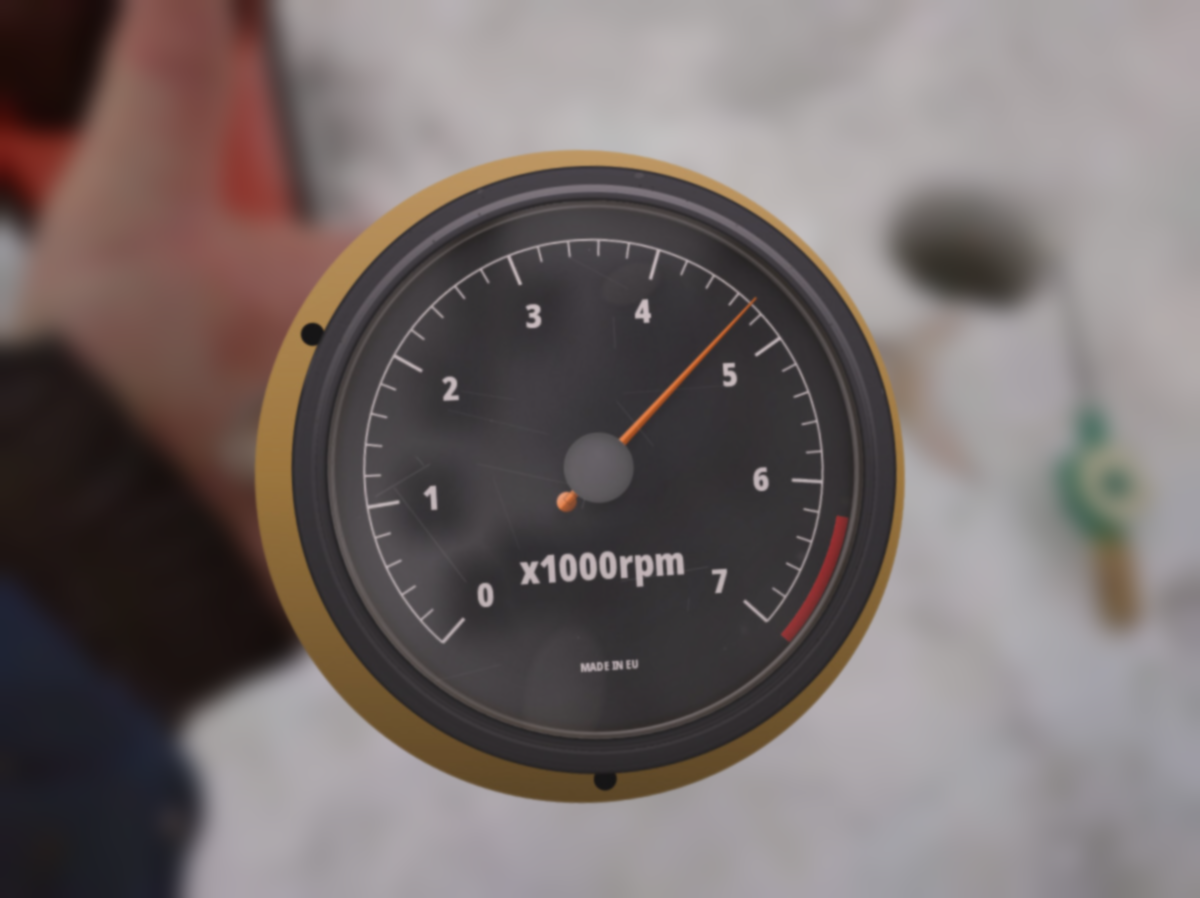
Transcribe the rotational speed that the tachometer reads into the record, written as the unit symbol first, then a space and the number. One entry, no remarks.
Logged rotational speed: rpm 4700
